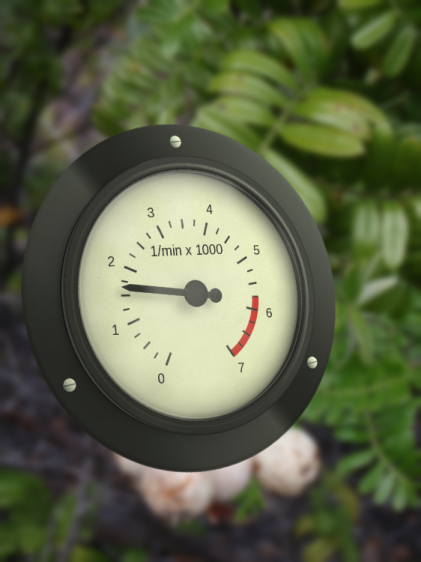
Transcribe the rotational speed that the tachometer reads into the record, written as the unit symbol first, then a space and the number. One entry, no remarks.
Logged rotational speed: rpm 1625
